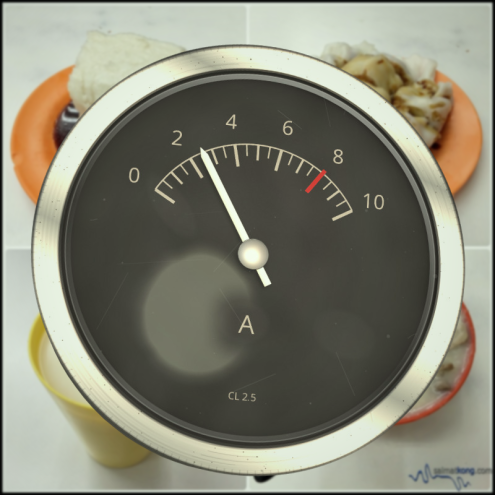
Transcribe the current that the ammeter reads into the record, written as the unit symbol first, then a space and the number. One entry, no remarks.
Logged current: A 2.5
